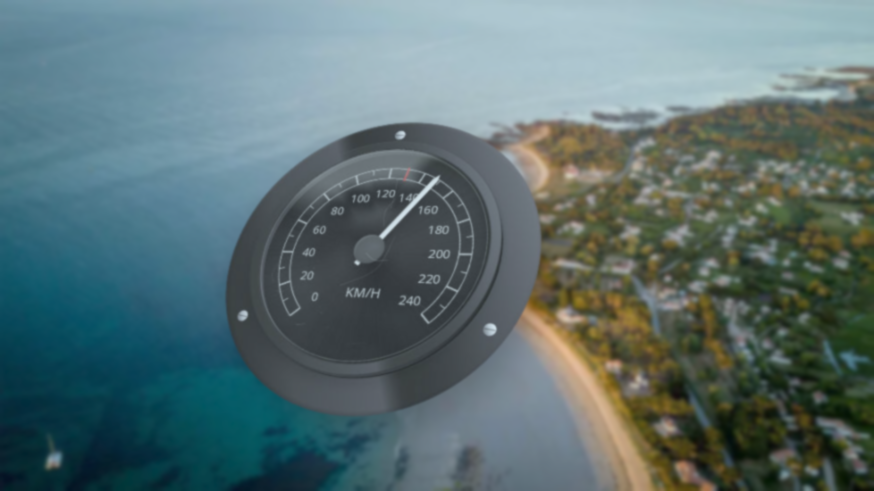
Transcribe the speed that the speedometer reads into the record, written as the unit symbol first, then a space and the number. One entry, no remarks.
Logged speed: km/h 150
